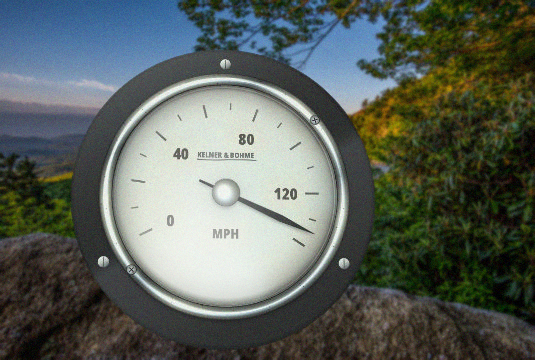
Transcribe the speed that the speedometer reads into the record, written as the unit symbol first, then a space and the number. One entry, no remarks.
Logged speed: mph 135
